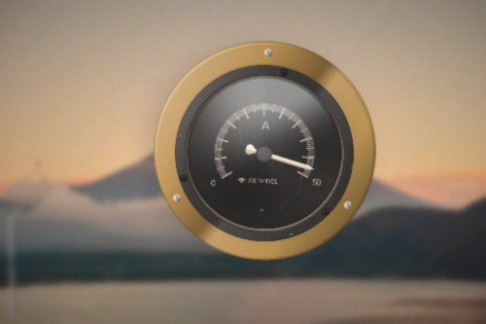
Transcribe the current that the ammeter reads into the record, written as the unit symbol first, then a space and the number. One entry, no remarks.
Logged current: A 47.5
